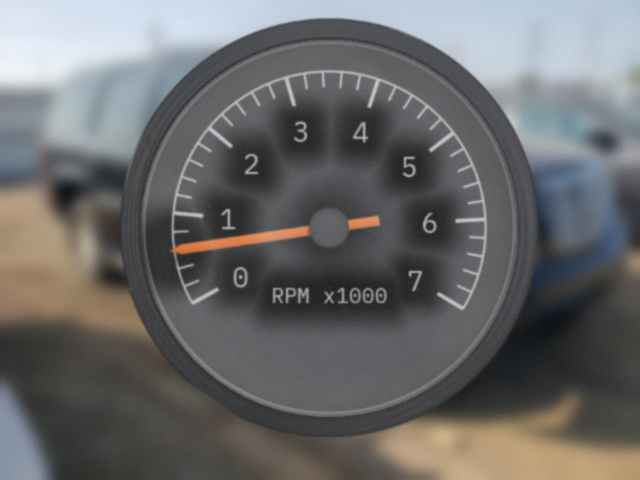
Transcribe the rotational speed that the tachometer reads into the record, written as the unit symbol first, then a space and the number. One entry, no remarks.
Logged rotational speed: rpm 600
